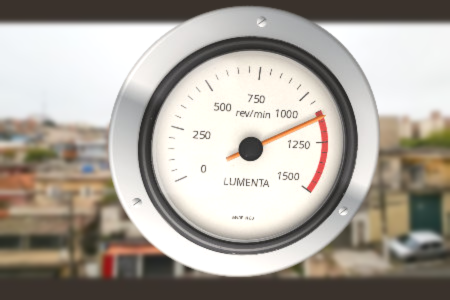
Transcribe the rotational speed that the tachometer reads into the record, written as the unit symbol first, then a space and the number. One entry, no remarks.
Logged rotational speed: rpm 1125
